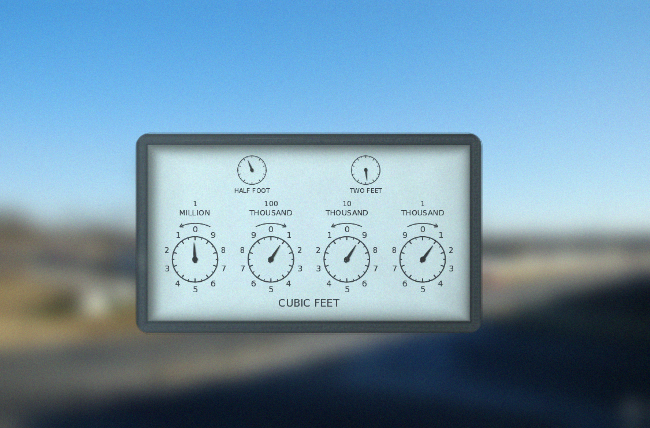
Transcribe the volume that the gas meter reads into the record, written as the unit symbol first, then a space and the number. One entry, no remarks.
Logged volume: ft³ 9100
